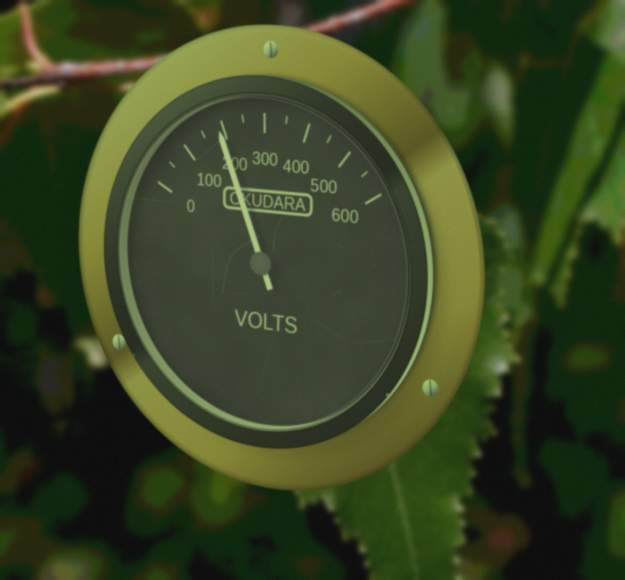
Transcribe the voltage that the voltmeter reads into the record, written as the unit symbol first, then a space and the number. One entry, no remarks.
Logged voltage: V 200
